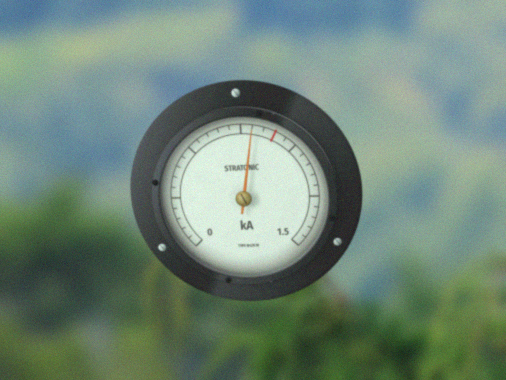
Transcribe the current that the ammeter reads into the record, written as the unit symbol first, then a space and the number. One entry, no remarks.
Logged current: kA 0.8
